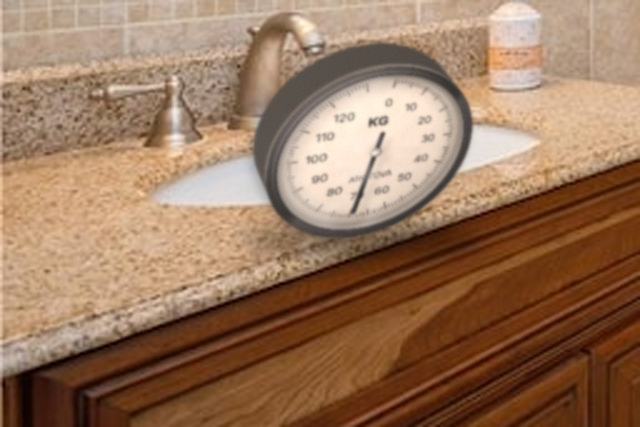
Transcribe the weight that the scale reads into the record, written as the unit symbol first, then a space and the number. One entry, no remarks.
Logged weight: kg 70
